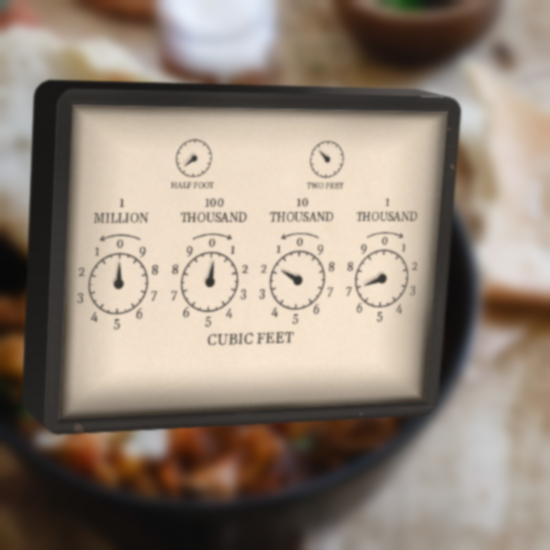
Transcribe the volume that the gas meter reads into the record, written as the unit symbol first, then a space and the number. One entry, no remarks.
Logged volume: ft³ 1700
